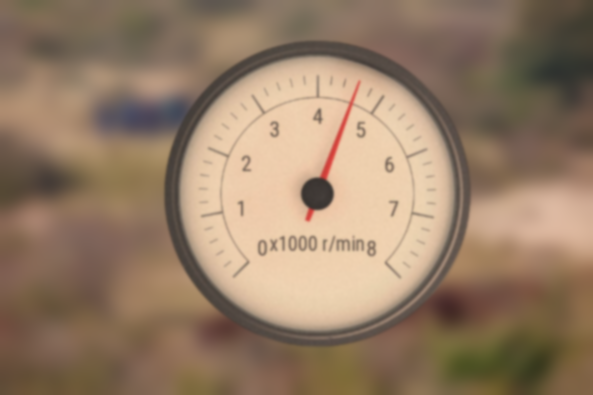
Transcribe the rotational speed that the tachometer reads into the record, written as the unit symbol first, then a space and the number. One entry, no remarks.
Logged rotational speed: rpm 4600
